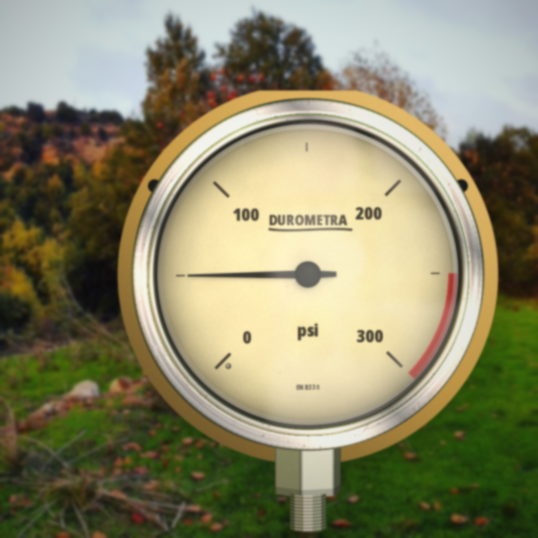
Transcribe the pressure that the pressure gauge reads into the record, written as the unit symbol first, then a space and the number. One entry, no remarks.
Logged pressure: psi 50
